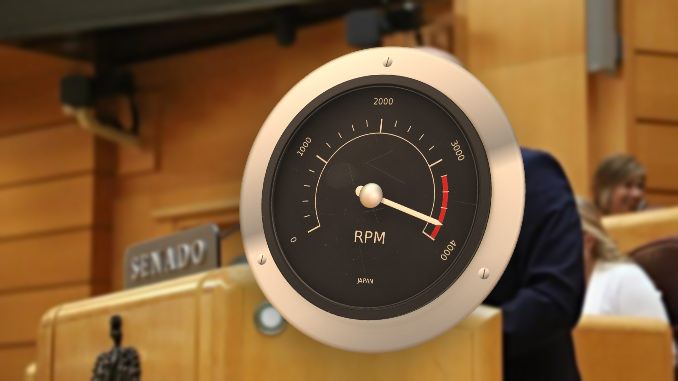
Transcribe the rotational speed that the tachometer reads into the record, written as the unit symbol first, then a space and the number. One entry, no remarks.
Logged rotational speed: rpm 3800
